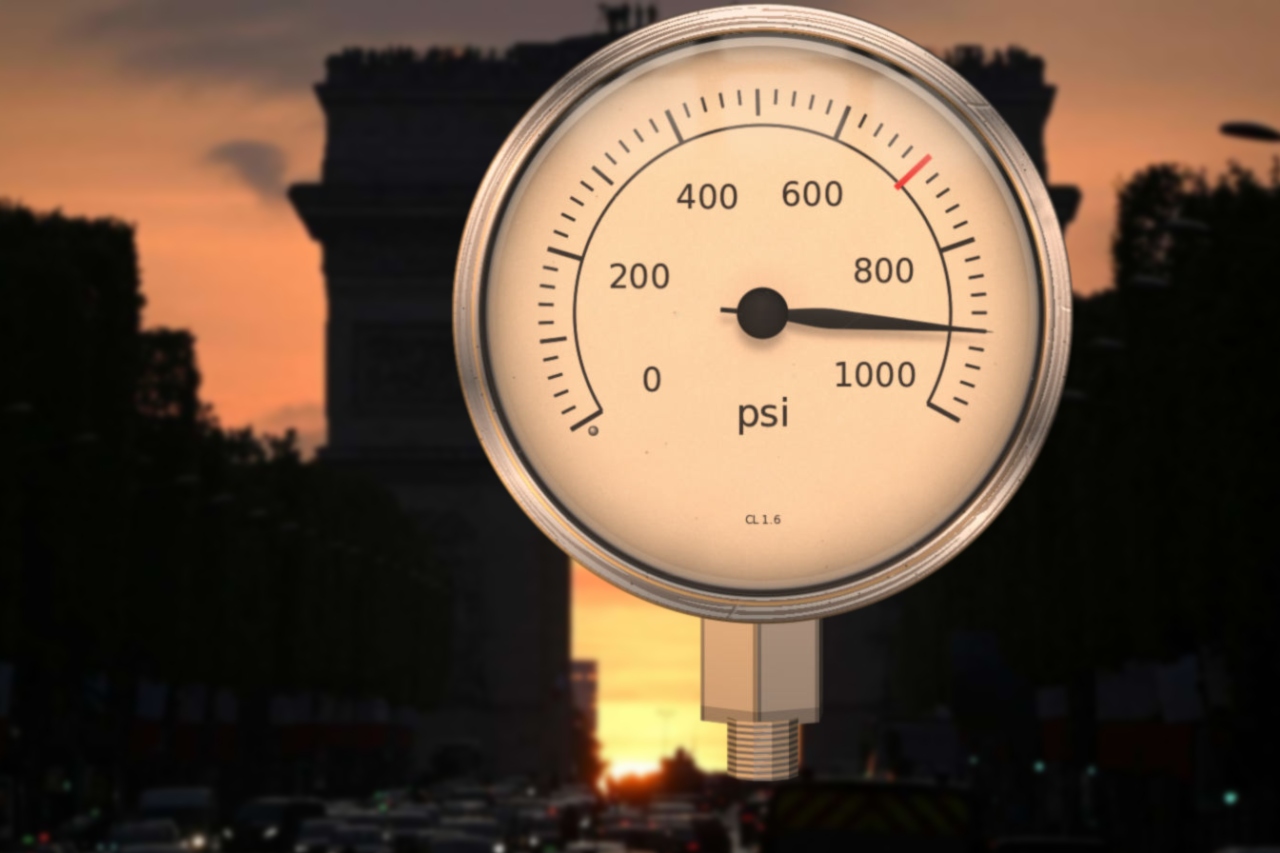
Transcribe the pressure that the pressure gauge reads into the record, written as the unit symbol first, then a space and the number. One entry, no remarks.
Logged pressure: psi 900
